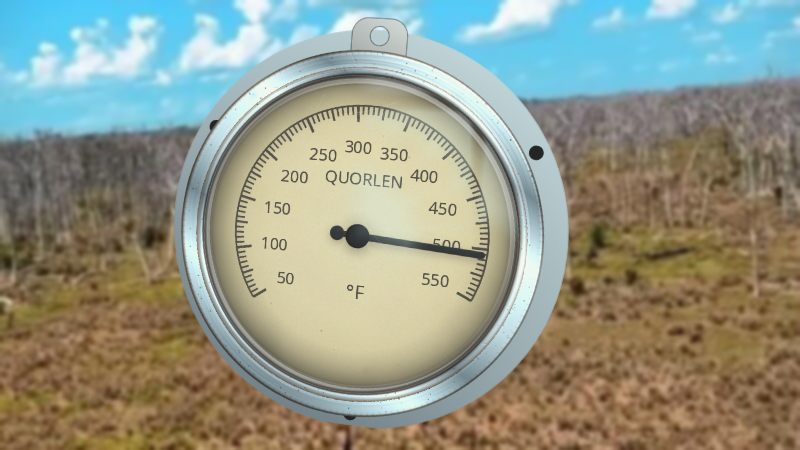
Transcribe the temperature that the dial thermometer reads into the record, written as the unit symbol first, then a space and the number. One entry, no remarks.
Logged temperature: °F 505
